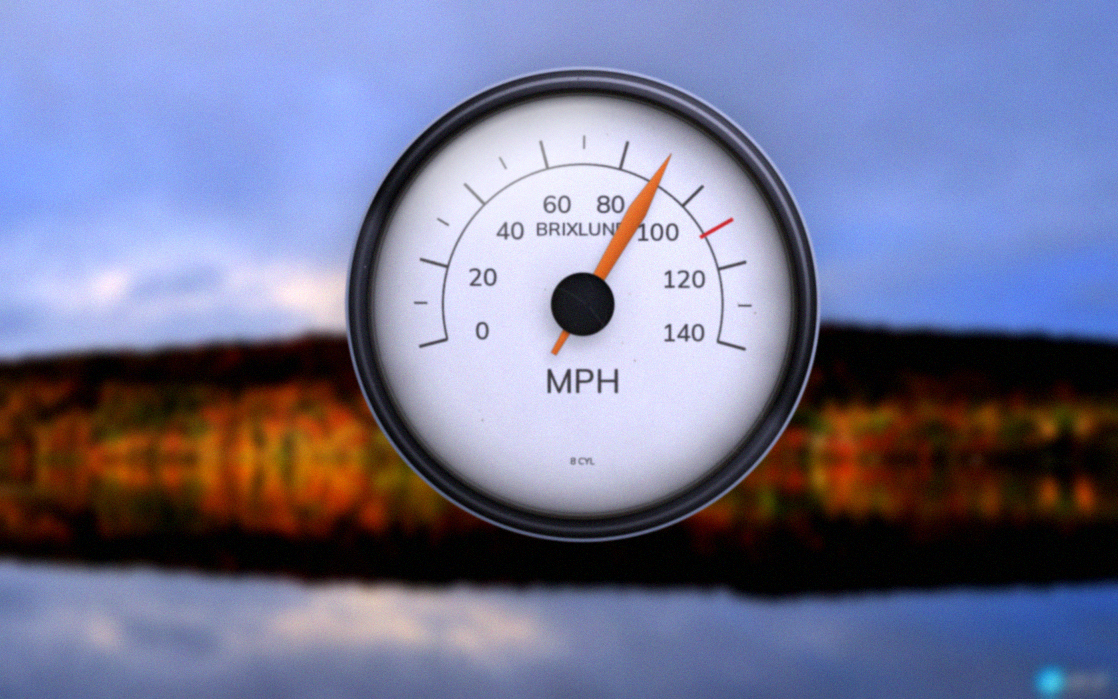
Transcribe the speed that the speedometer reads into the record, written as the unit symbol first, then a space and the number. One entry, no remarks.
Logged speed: mph 90
